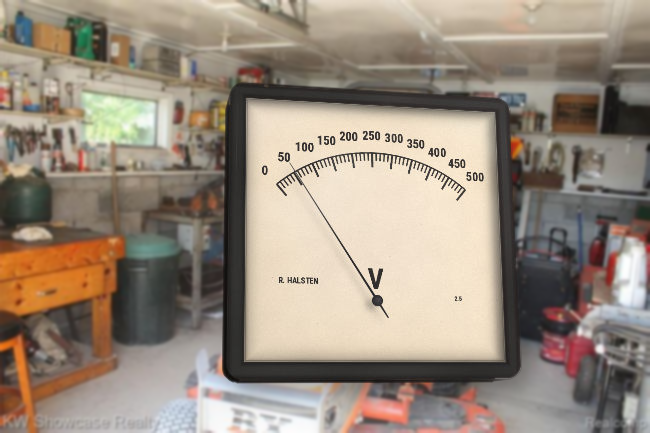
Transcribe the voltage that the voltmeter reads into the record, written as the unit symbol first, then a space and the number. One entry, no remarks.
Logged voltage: V 50
